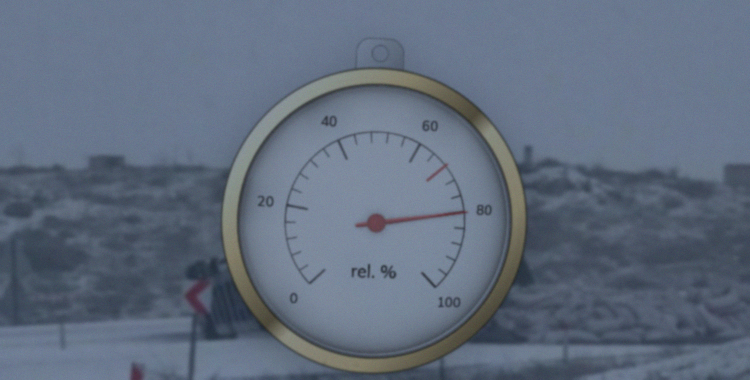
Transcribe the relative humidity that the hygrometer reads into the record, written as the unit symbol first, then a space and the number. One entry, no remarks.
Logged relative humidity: % 80
